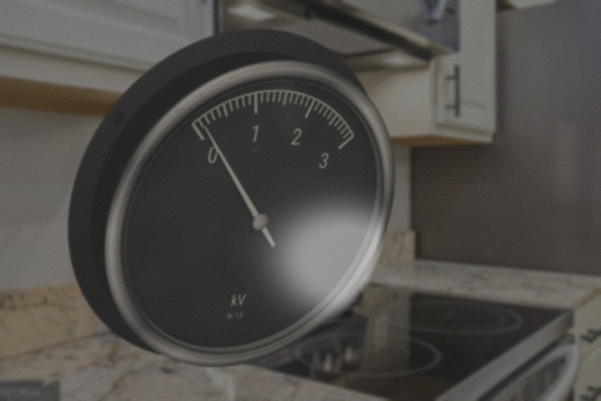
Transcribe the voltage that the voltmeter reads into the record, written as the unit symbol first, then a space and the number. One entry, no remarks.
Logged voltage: kV 0.1
